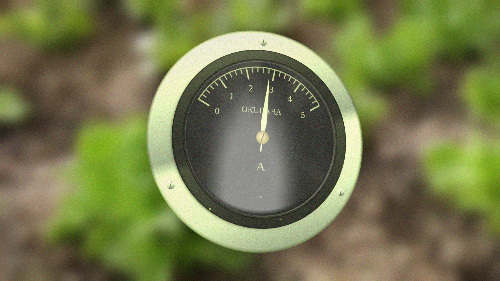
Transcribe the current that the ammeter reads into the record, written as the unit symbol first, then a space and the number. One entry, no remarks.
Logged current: A 2.8
